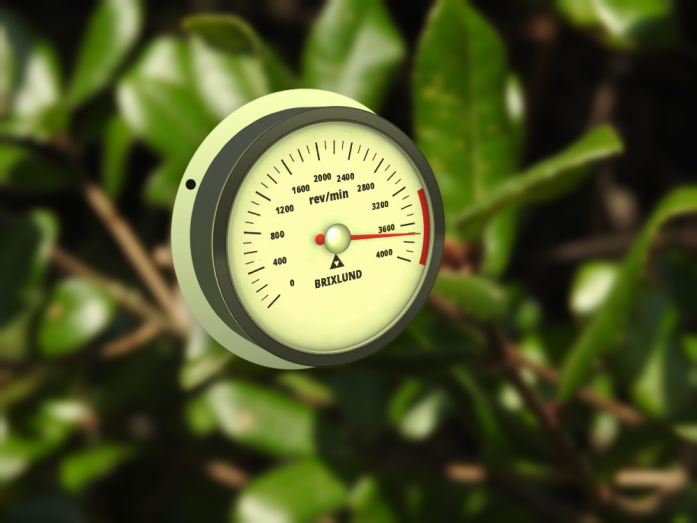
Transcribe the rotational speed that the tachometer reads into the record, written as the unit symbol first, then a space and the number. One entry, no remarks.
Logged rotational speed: rpm 3700
